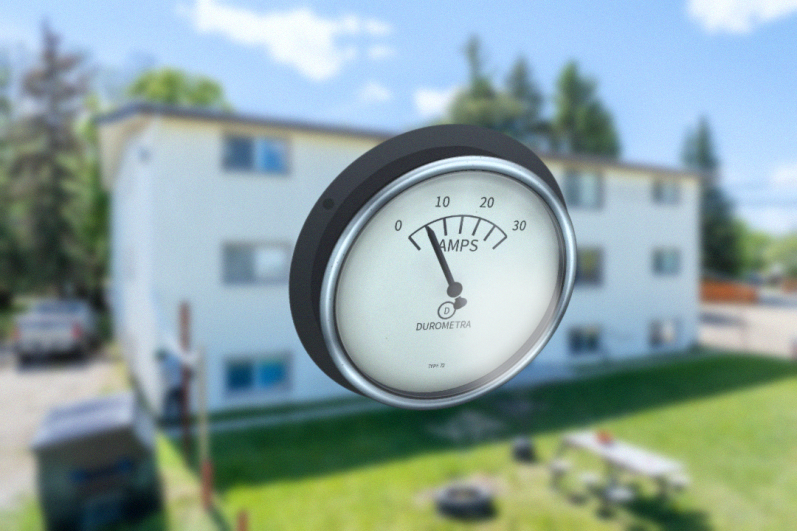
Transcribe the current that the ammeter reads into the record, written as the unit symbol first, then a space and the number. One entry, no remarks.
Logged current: A 5
